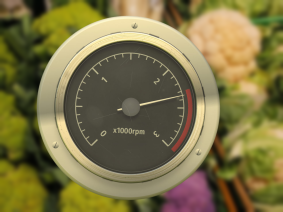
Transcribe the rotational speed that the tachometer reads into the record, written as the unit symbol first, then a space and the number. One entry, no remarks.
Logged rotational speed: rpm 2350
